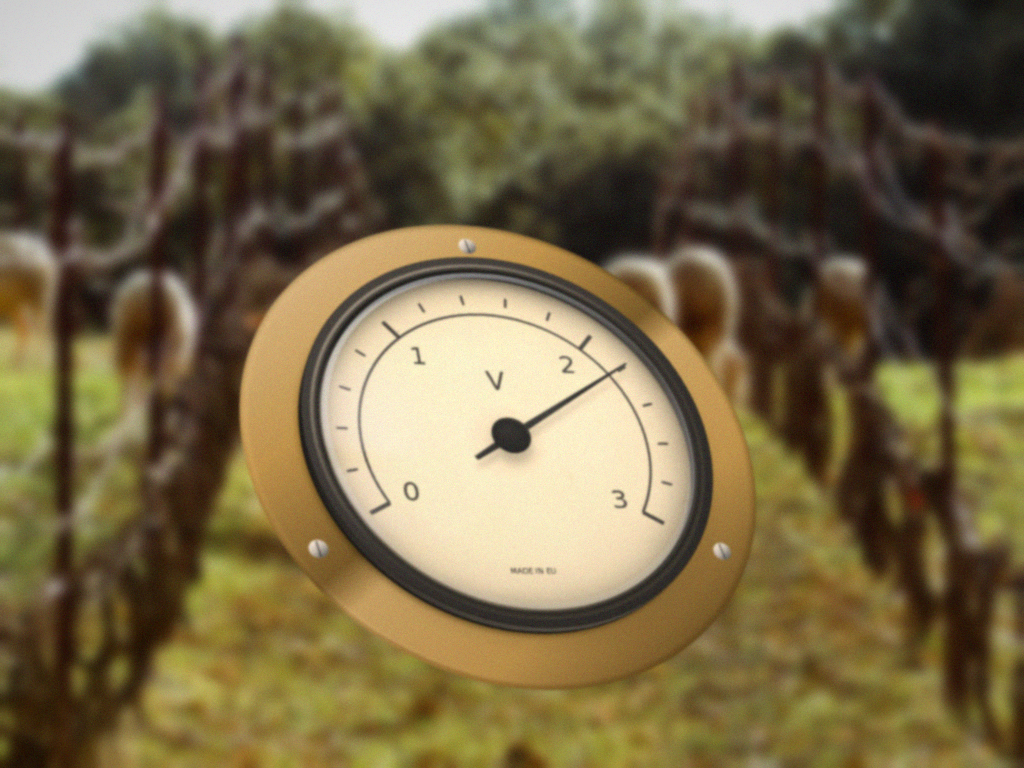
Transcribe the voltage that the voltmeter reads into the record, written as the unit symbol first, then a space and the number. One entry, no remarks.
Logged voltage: V 2.2
